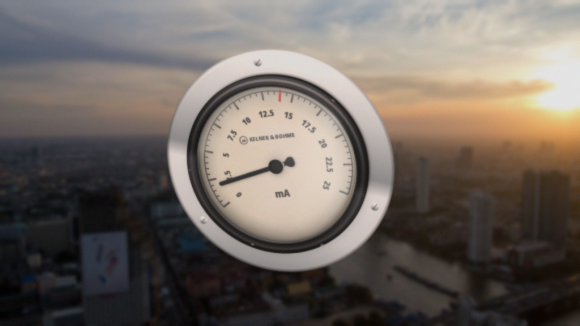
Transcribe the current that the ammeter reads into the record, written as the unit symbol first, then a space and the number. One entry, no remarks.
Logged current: mA 2
